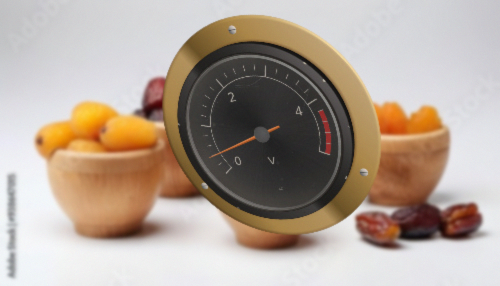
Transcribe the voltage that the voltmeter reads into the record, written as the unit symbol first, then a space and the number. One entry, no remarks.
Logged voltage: V 0.4
